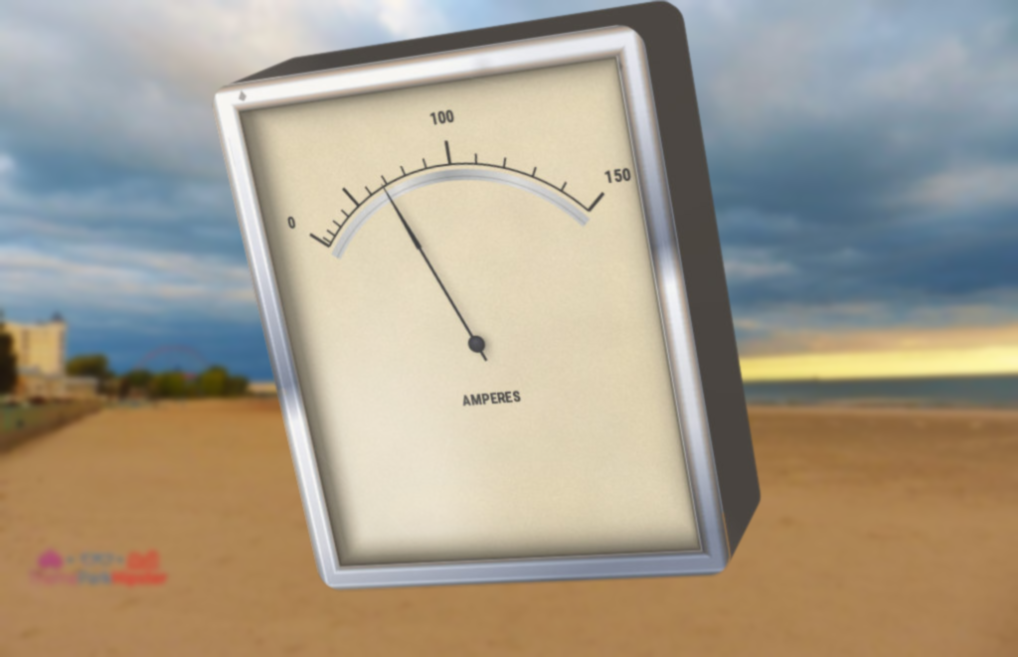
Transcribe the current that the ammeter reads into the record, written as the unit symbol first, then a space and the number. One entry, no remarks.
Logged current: A 70
